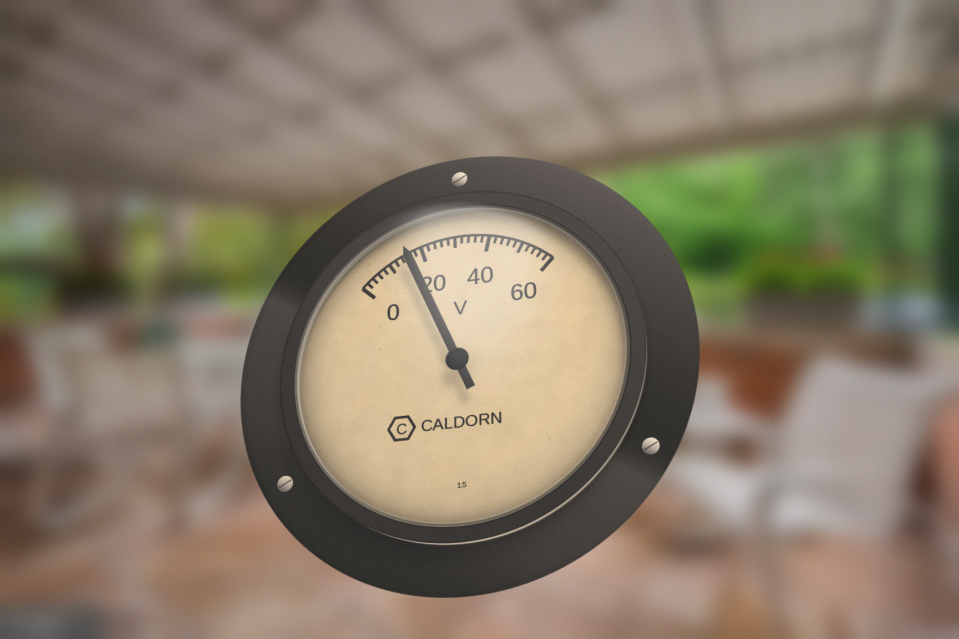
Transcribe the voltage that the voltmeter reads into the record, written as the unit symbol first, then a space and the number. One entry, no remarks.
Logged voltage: V 16
